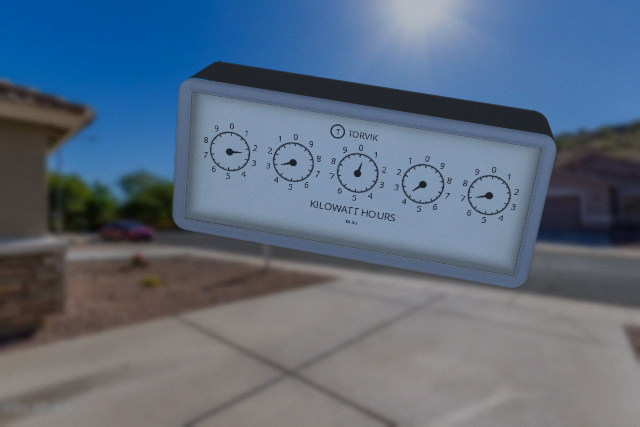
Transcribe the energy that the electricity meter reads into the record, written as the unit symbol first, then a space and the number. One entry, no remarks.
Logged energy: kWh 23037
